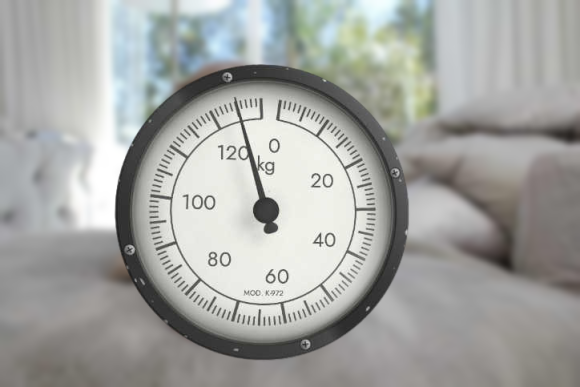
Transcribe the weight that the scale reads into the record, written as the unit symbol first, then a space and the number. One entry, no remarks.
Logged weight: kg 125
